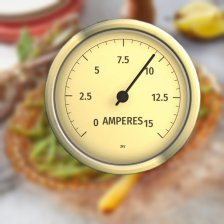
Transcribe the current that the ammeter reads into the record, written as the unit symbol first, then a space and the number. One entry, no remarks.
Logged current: A 9.5
